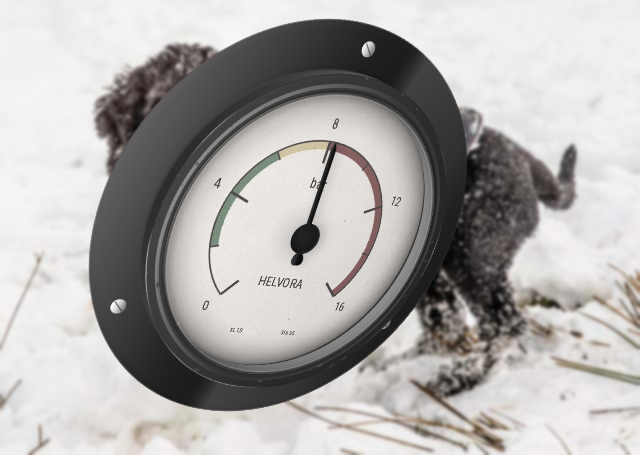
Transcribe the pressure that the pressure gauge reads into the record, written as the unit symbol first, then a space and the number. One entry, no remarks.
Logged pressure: bar 8
